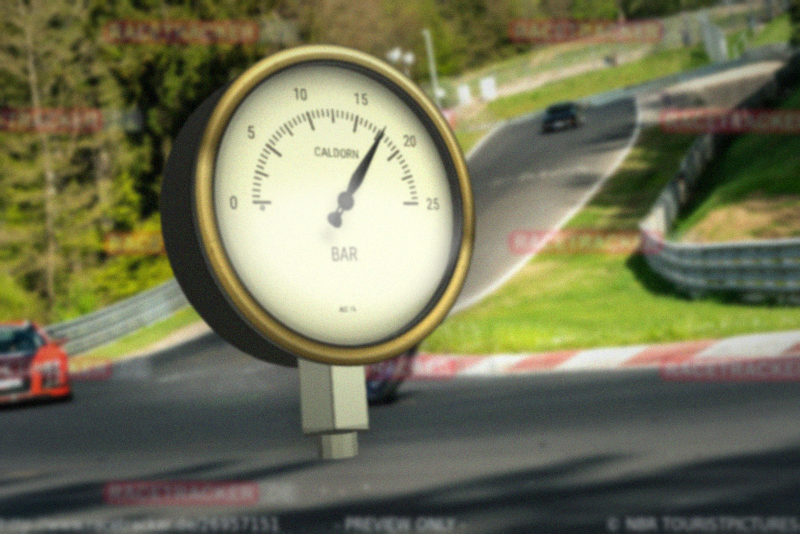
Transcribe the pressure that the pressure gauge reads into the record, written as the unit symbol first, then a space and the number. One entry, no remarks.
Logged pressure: bar 17.5
